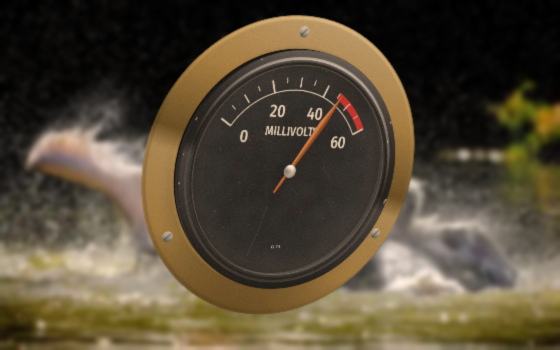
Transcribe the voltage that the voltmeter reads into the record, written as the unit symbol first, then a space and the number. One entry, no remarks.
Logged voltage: mV 45
